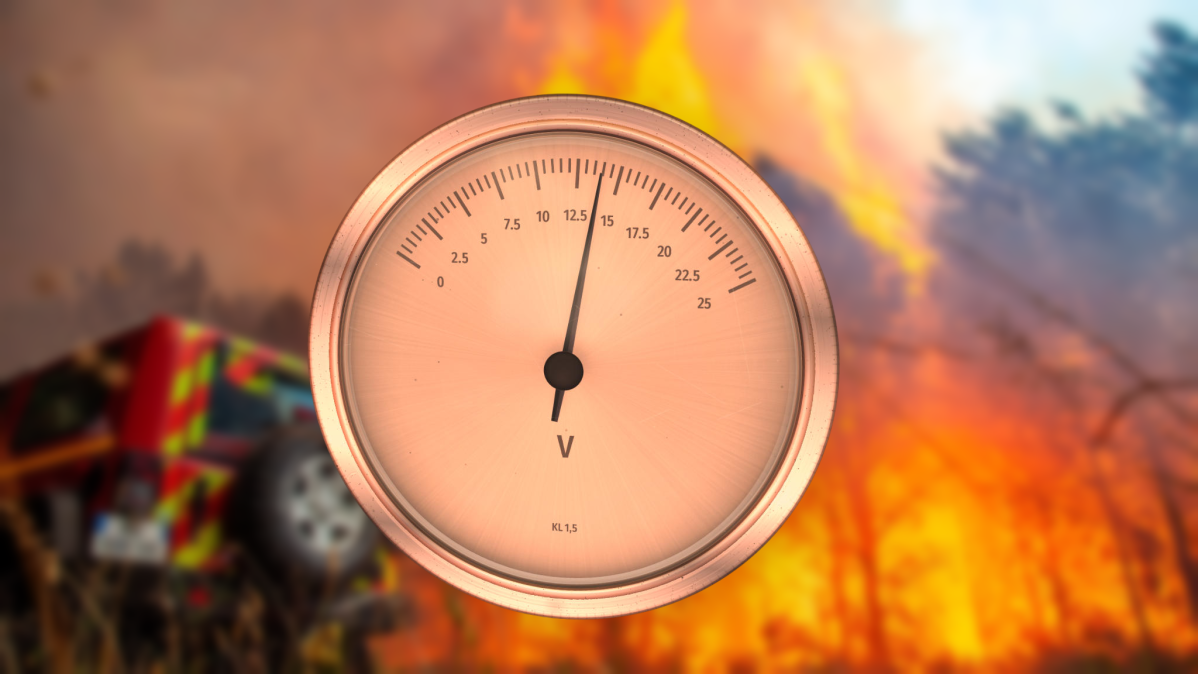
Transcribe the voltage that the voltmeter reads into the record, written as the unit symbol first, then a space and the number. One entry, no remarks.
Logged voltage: V 14
